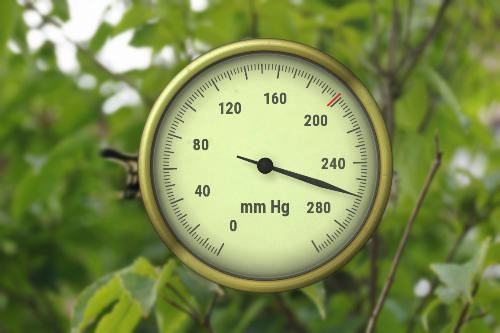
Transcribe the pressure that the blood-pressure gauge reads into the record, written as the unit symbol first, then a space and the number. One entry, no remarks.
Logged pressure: mmHg 260
